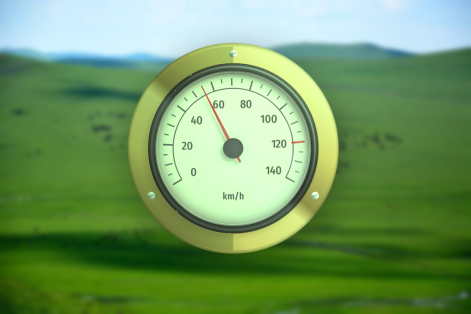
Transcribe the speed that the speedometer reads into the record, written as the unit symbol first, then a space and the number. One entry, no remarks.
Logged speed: km/h 55
